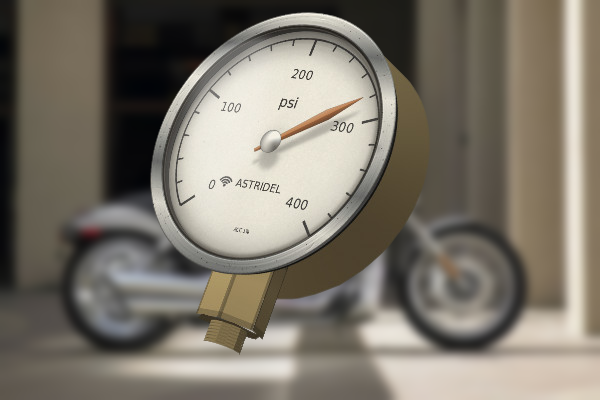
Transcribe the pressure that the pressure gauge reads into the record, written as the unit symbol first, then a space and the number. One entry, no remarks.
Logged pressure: psi 280
